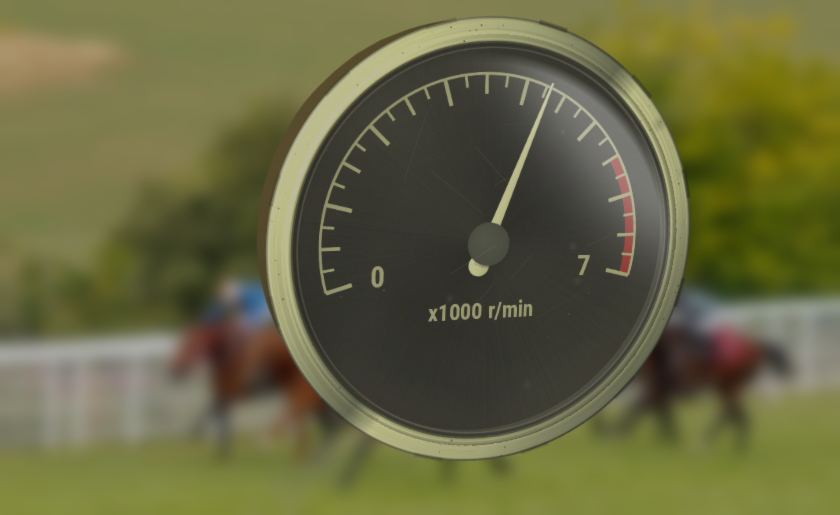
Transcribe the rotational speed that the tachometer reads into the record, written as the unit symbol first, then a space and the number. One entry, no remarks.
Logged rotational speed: rpm 4250
